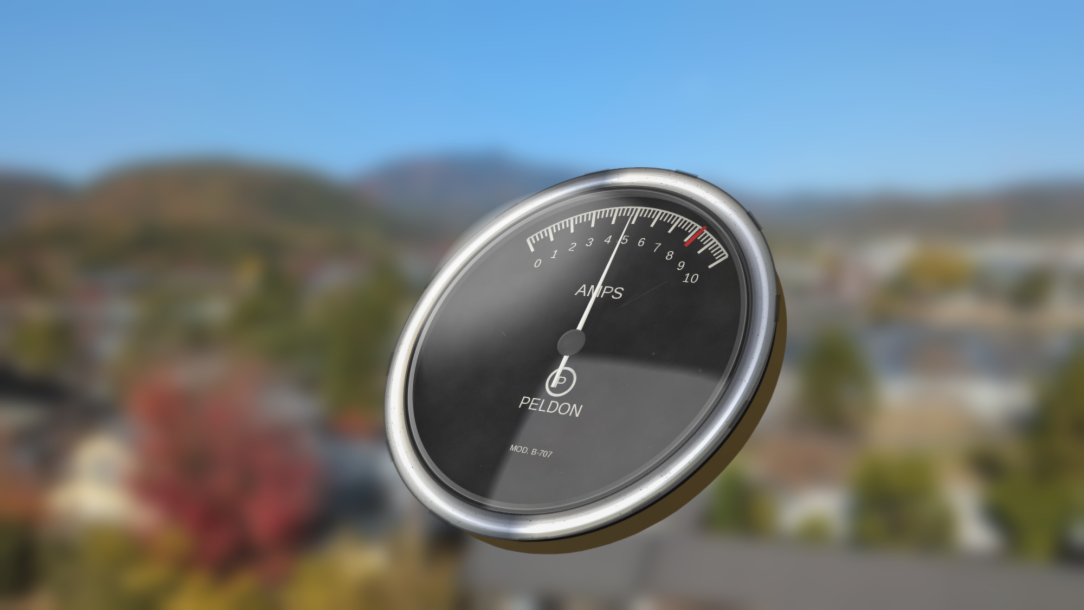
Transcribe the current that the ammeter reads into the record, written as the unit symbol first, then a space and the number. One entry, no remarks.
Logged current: A 5
